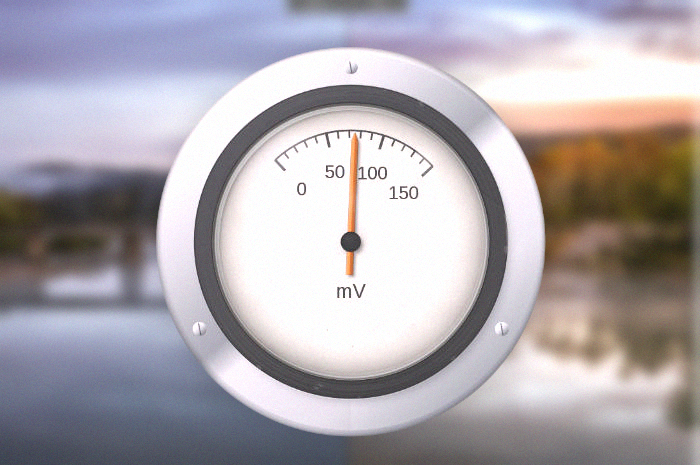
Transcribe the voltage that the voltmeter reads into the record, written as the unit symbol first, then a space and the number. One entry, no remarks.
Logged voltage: mV 75
